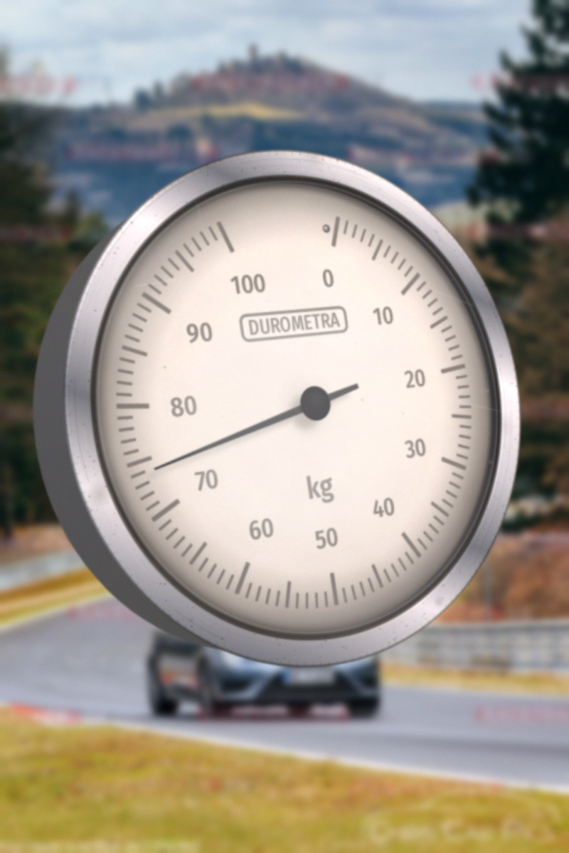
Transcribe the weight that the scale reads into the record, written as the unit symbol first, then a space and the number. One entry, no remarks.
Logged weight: kg 74
